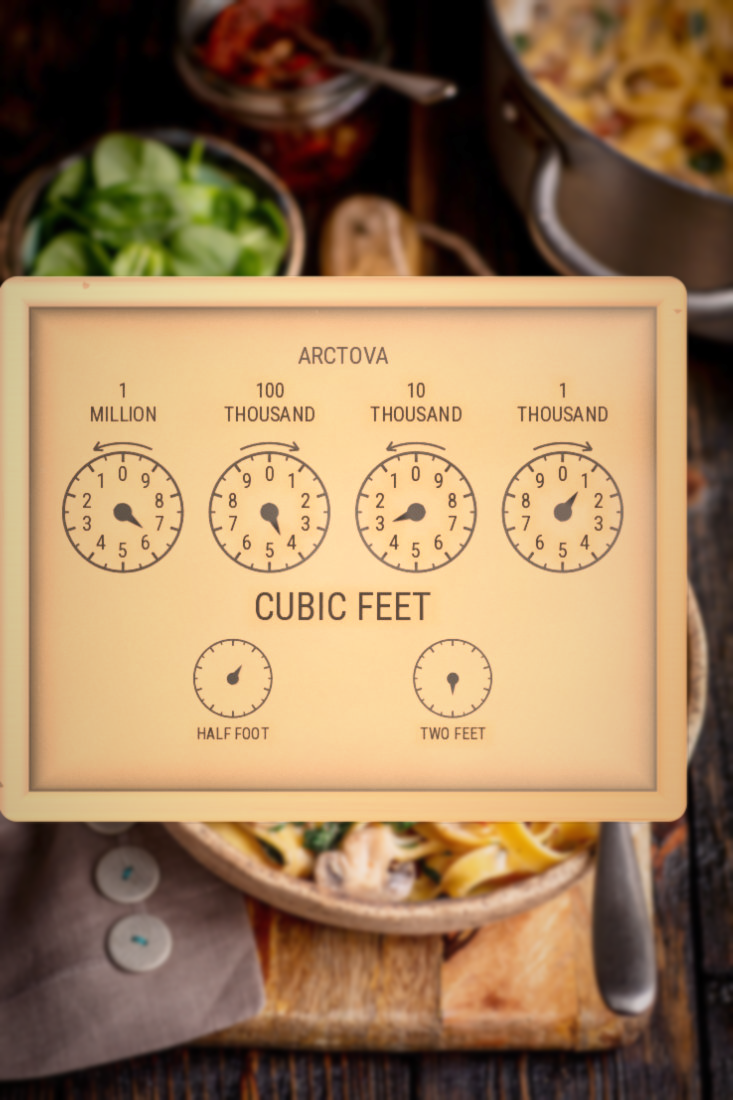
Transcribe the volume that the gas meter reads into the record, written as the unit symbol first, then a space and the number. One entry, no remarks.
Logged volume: ft³ 643100
